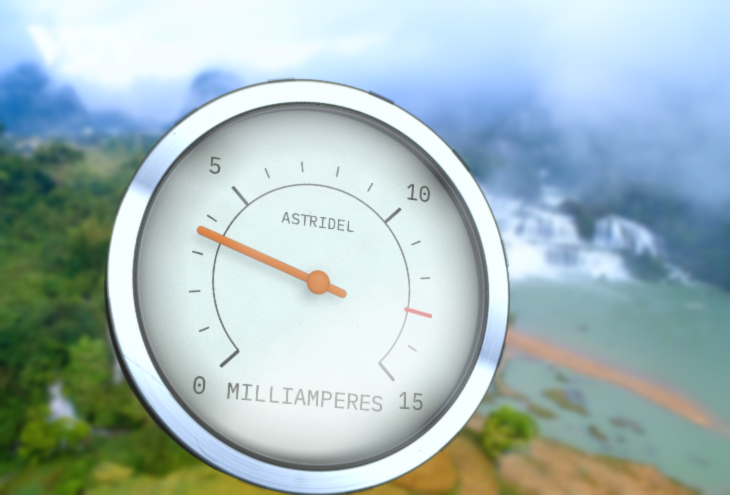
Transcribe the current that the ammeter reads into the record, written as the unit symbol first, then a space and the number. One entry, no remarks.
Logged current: mA 3.5
